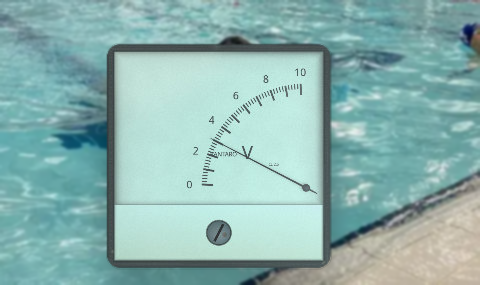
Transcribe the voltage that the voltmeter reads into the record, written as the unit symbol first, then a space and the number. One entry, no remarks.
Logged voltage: V 3
